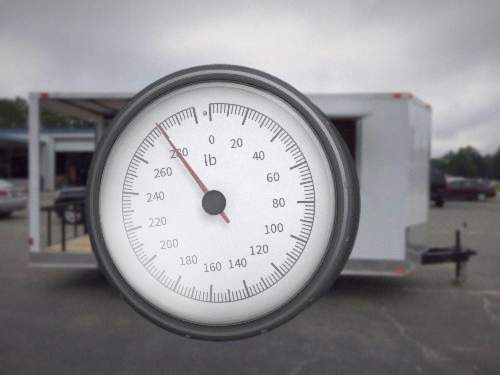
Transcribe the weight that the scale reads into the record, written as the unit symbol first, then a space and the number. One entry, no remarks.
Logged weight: lb 280
